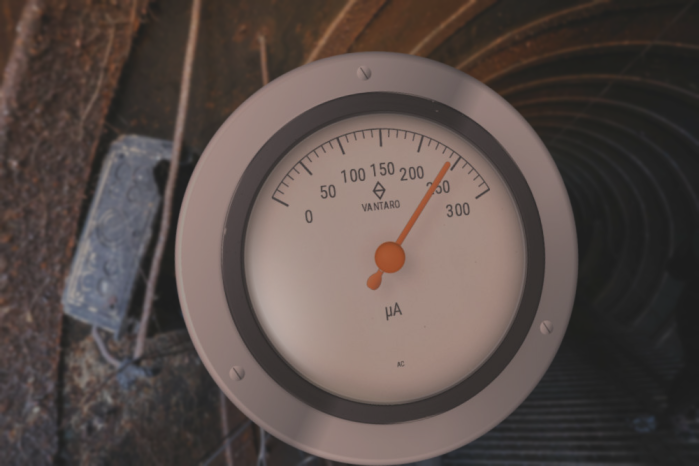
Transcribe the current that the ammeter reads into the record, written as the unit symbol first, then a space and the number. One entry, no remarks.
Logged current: µA 240
